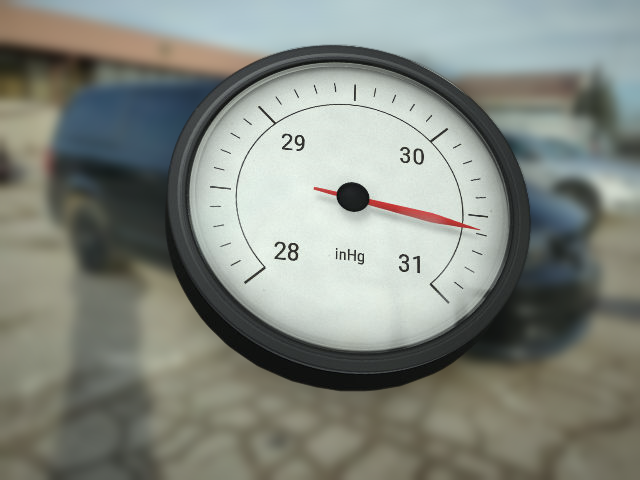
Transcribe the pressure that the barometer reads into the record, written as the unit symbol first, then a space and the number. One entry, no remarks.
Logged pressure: inHg 30.6
